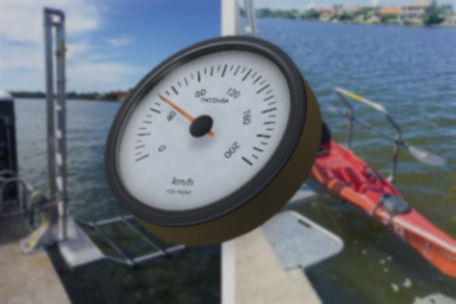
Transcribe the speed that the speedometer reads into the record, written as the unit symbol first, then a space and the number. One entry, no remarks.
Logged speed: km/h 50
